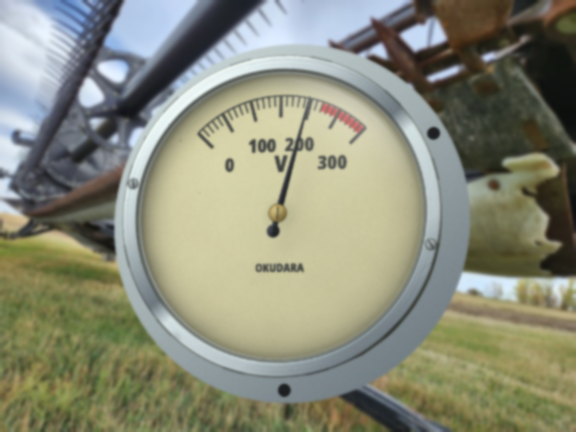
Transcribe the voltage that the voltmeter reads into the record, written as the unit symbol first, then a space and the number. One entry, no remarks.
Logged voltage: V 200
